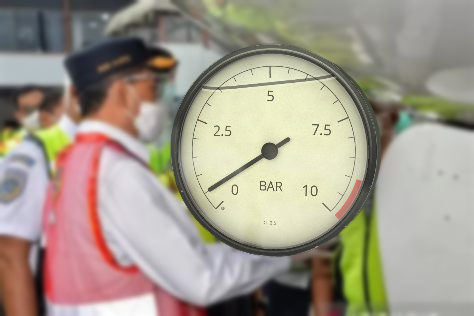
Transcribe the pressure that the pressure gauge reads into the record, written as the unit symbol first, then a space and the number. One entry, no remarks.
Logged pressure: bar 0.5
